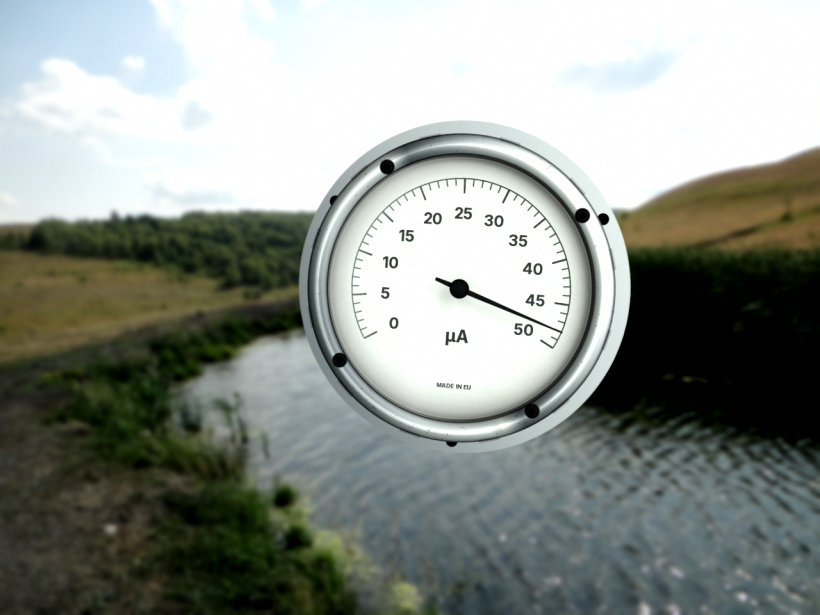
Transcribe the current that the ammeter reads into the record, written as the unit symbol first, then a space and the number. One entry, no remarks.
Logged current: µA 48
